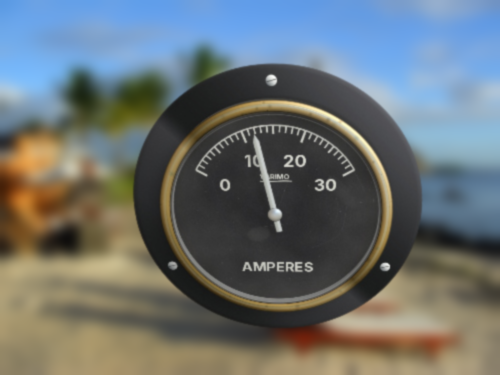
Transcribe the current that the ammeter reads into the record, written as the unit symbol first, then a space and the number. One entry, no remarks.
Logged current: A 12
